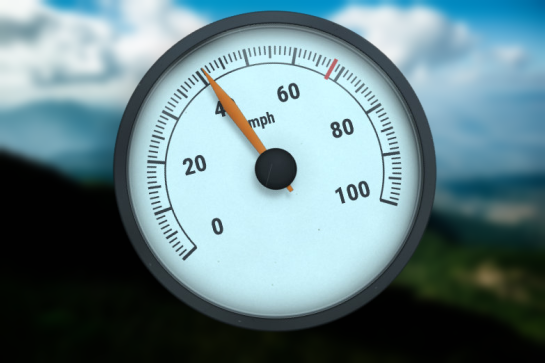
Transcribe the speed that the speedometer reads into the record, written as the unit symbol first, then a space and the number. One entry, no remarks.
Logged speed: mph 41
